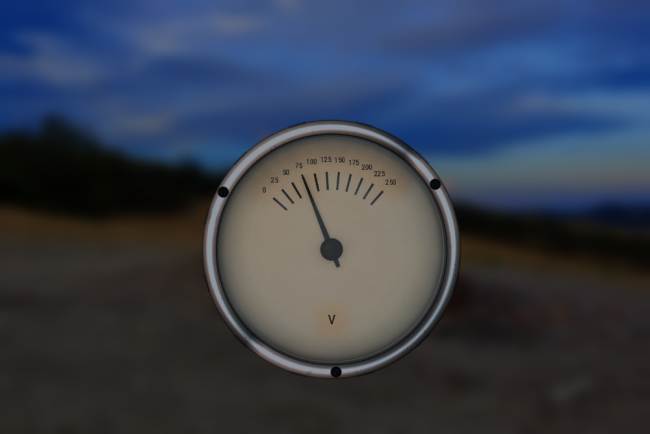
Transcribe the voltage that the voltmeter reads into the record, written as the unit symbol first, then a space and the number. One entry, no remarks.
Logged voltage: V 75
